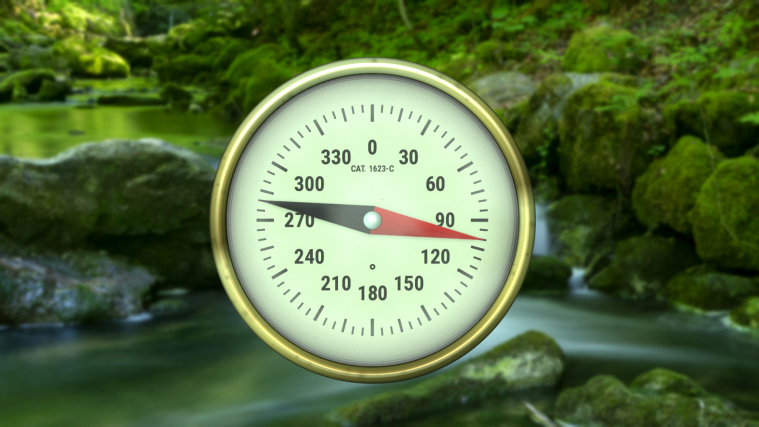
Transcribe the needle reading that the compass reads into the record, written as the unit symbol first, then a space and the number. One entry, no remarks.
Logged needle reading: ° 100
